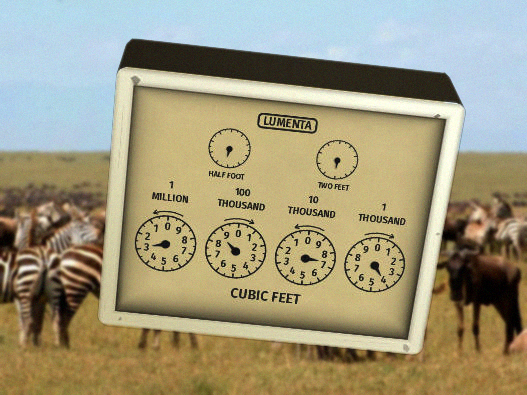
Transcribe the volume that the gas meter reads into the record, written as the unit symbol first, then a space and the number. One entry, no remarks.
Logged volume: ft³ 287400
